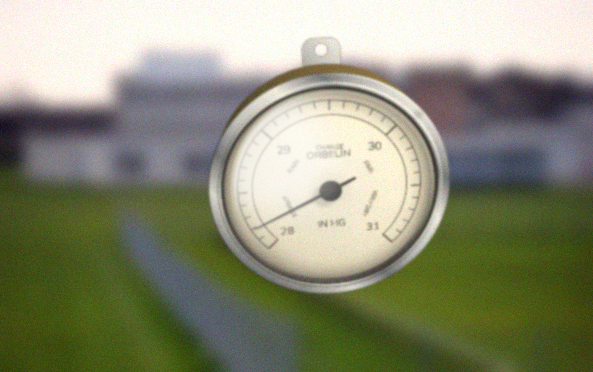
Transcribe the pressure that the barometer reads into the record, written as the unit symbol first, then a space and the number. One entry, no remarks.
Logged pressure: inHg 28.2
